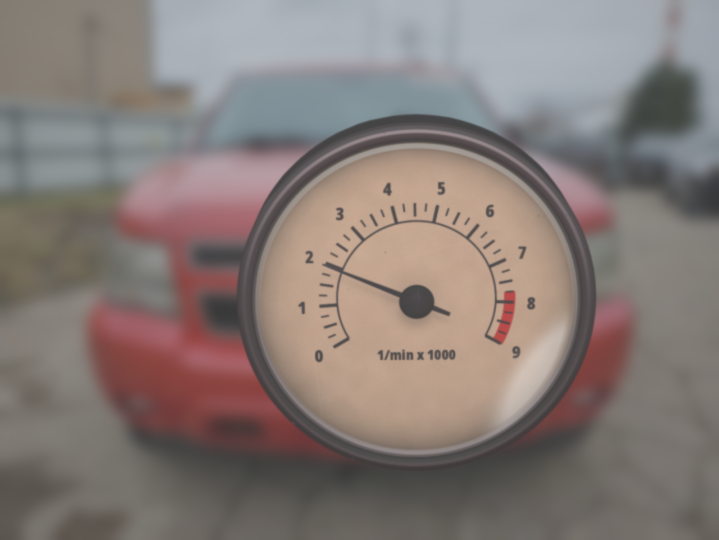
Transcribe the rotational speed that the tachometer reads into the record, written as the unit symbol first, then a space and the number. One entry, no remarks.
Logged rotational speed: rpm 2000
